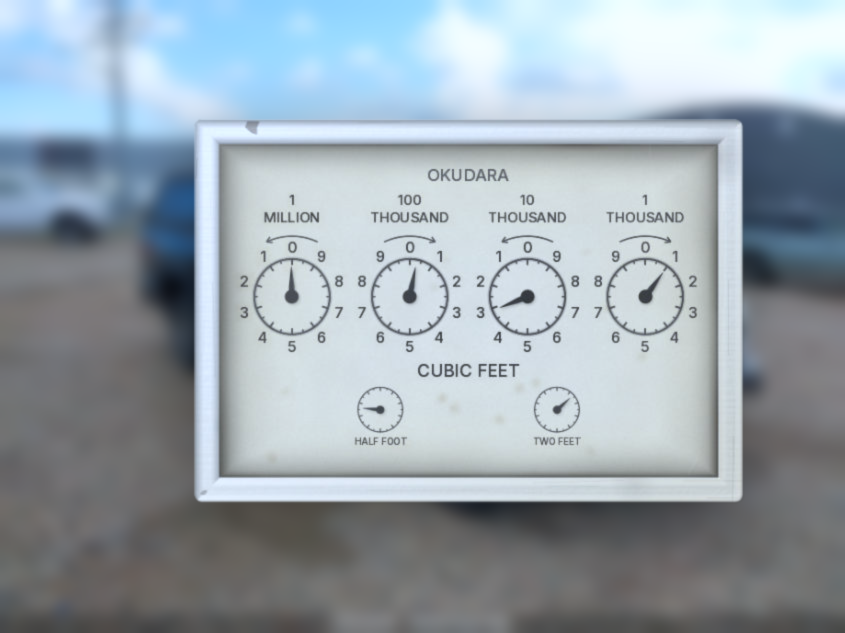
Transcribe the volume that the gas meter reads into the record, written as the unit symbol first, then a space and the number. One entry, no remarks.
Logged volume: ft³ 3100
